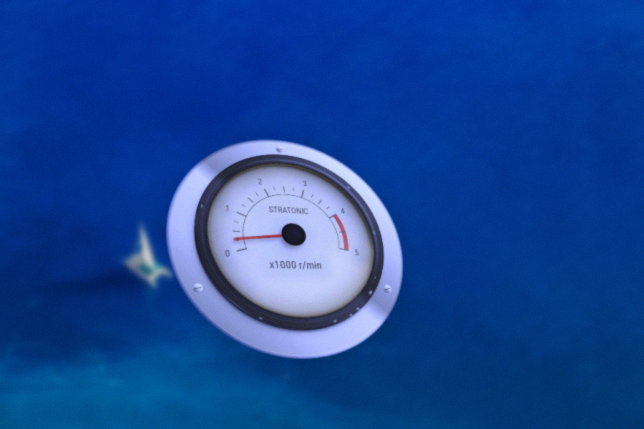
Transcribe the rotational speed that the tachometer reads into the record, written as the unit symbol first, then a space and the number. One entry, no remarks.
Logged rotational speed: rpm 250
